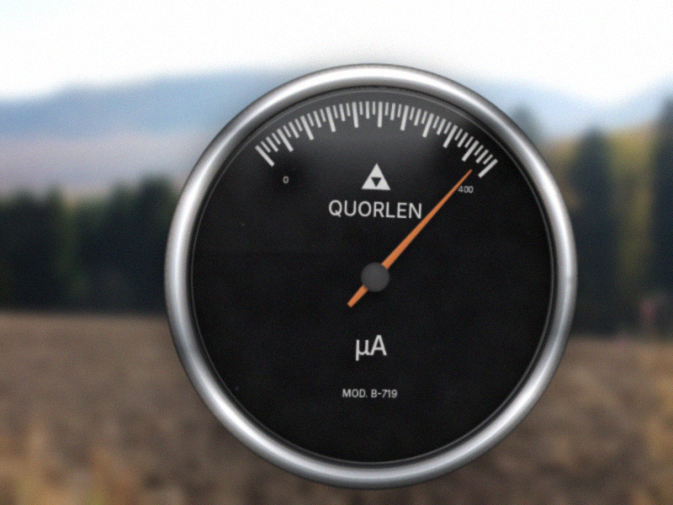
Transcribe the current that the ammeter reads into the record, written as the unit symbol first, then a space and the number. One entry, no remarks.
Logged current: µA 380
